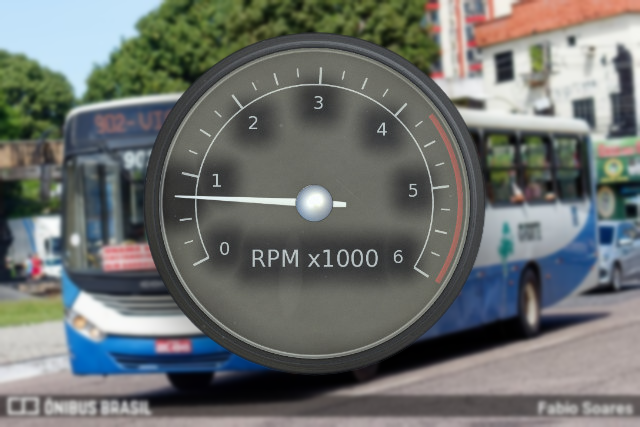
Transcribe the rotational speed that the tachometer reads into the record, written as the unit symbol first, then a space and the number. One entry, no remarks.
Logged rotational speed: rpm 750
